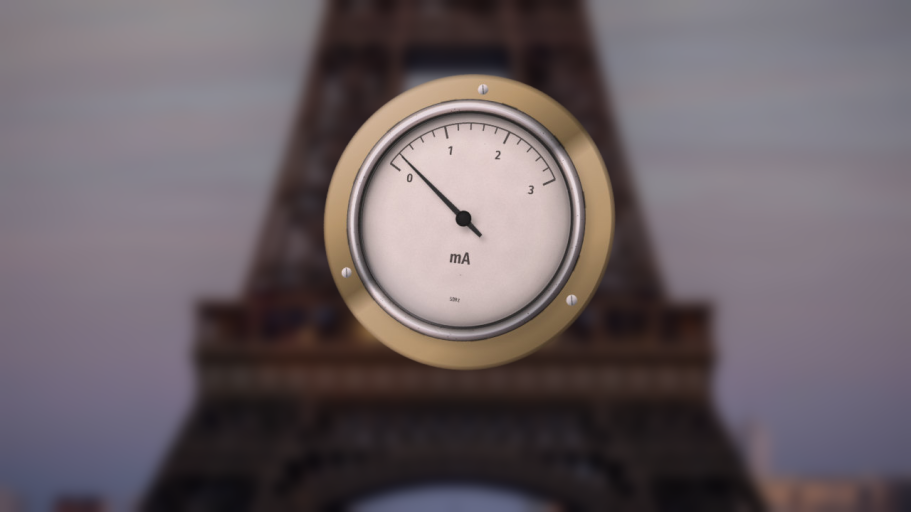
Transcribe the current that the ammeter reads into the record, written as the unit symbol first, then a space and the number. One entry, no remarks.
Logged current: mA 0.2
